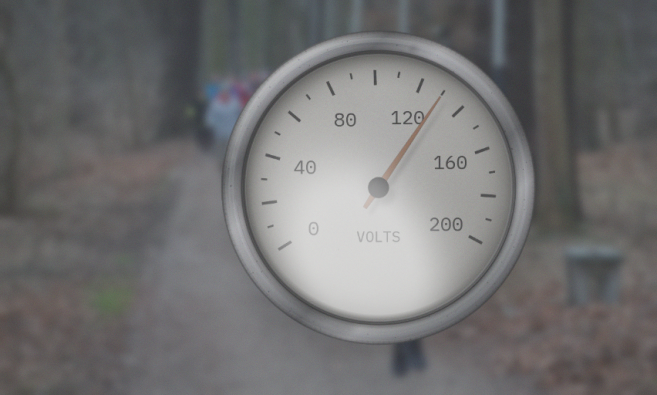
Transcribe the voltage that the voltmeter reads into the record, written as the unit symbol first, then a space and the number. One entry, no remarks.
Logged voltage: V 130
